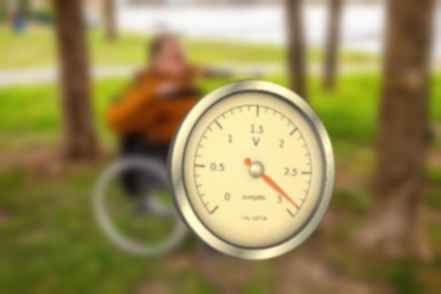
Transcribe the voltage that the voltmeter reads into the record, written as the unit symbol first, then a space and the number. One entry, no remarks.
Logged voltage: V 2.9
